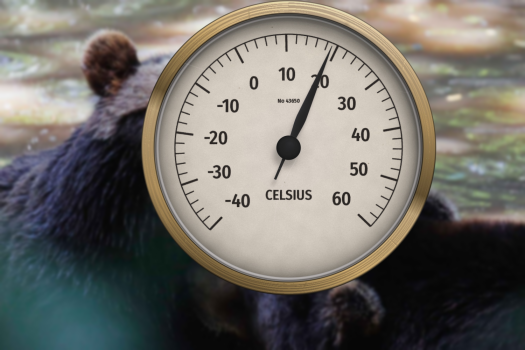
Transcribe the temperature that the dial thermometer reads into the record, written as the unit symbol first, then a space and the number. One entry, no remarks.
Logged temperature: °C 19
